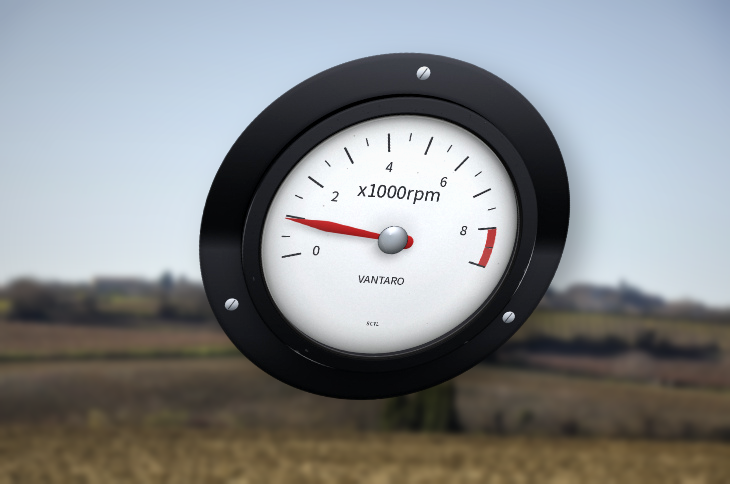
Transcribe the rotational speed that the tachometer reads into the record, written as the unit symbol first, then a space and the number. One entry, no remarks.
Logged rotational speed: rpm 1000
